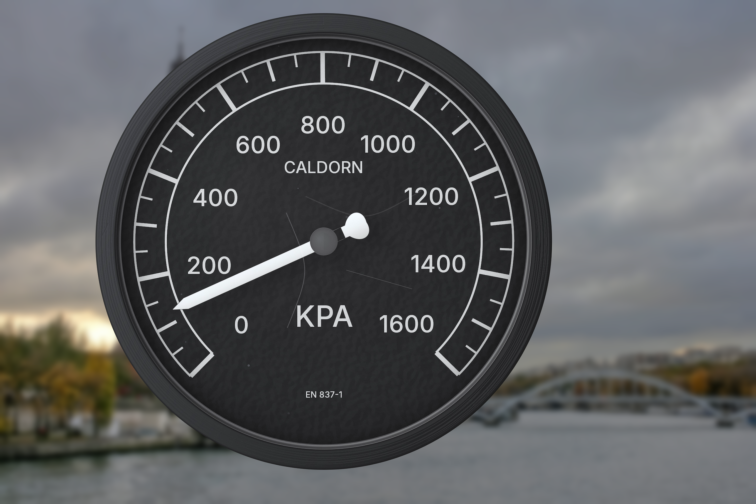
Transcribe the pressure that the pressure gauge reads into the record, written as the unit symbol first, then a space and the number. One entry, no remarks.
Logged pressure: kPa 125
